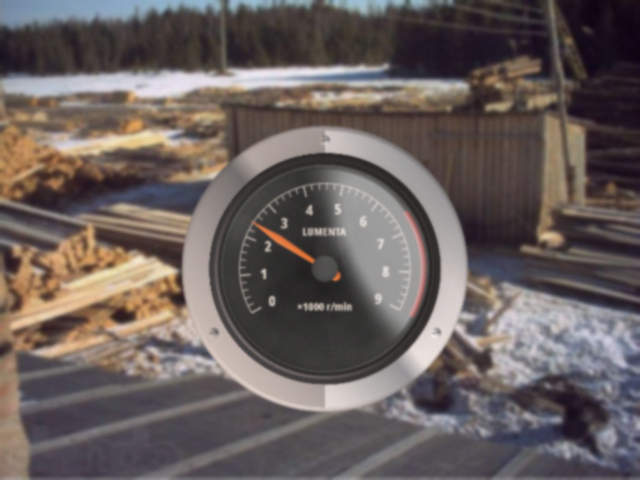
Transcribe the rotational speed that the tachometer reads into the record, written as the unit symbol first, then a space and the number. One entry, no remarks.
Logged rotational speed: rpm 2400
